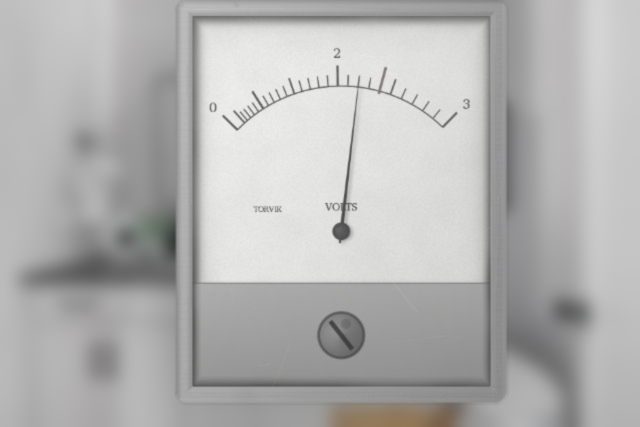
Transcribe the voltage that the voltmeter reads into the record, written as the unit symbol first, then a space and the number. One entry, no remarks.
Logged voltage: V 2.2
